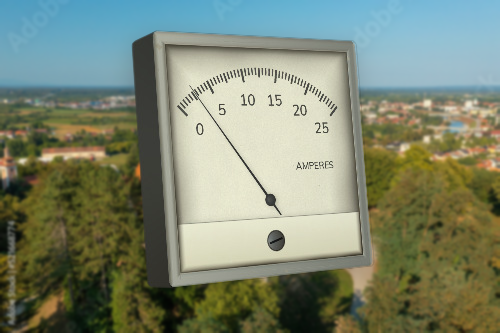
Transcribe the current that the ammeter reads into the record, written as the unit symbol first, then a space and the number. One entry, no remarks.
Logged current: A 2.5
